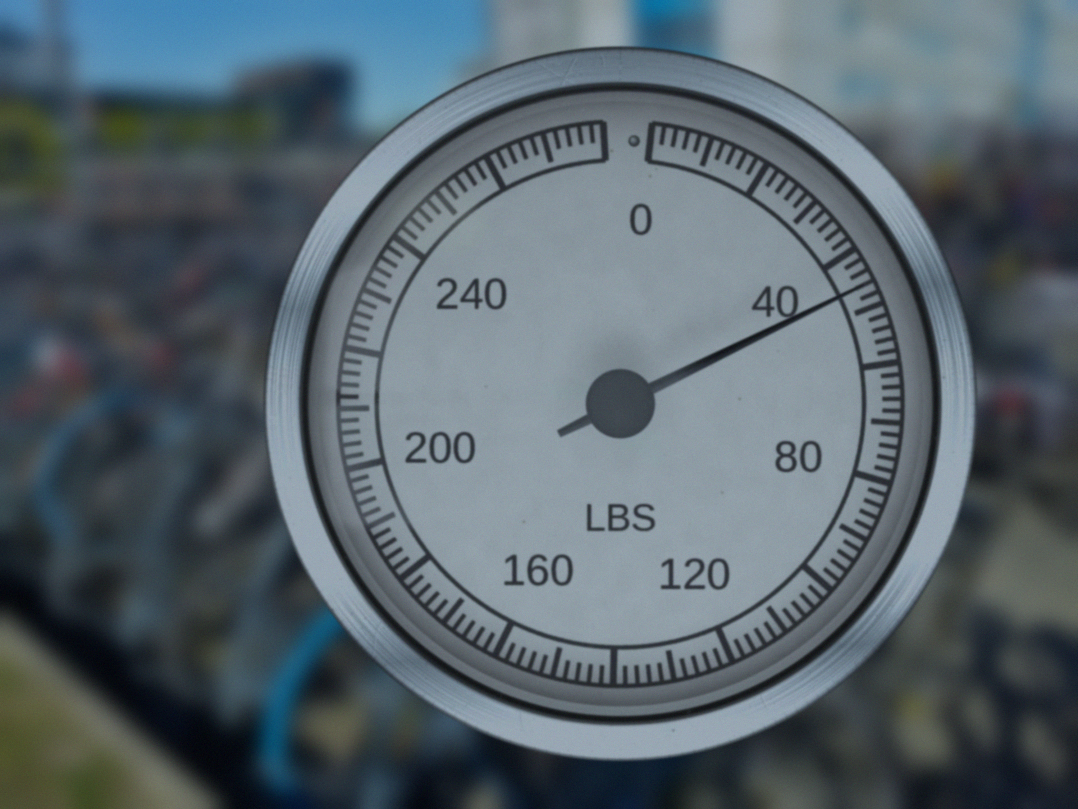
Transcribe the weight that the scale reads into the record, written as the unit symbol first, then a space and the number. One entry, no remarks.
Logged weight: lb 46
